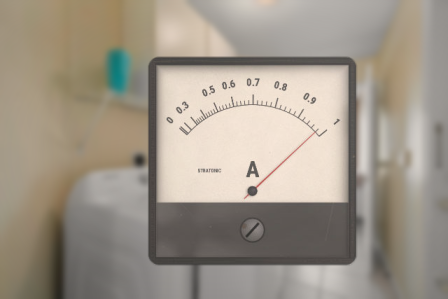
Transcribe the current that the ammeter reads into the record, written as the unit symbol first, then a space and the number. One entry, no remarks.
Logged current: A 0.98
